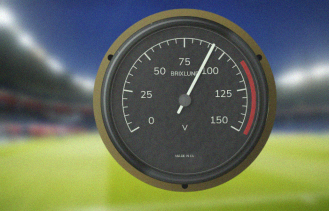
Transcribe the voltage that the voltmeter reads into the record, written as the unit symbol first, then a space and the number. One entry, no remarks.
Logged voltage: V 92.5
